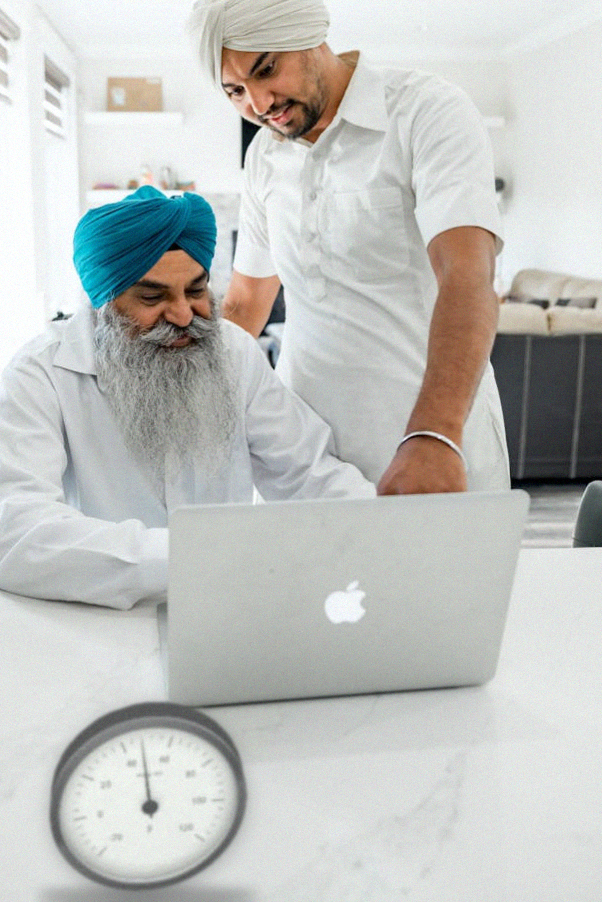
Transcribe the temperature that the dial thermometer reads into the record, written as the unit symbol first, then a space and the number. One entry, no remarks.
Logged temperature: °F 48
